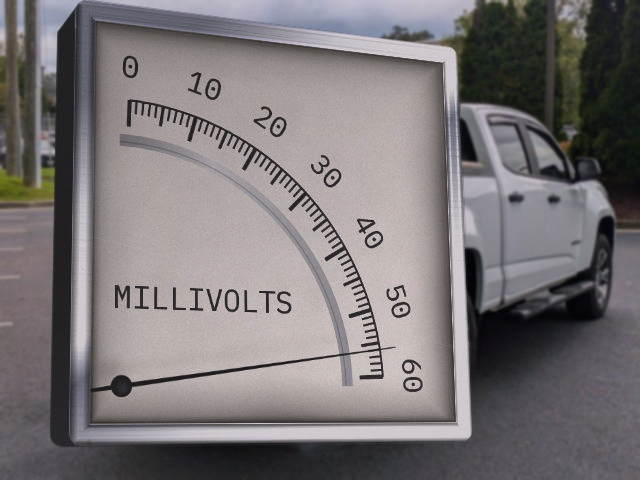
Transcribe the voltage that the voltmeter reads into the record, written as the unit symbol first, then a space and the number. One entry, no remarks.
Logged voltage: mV 56
